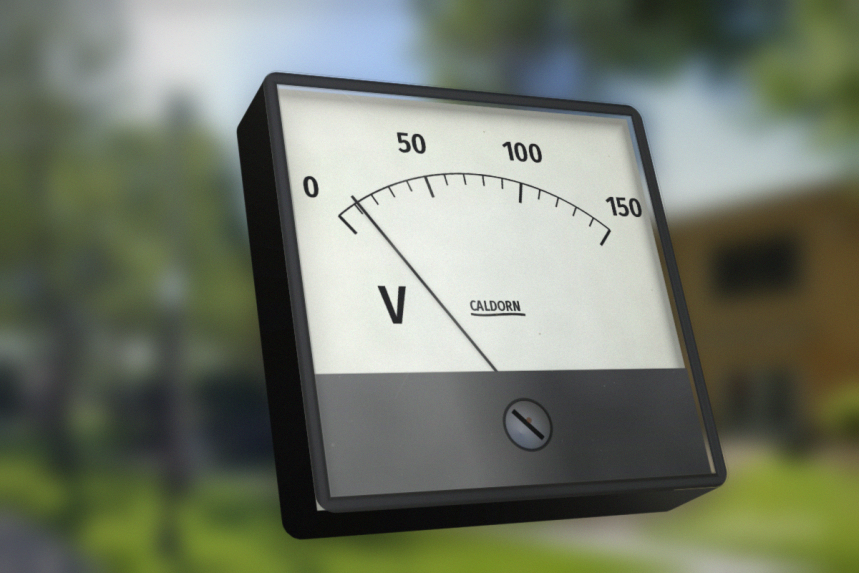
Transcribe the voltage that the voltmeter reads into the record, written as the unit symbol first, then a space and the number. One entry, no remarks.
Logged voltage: V 10
